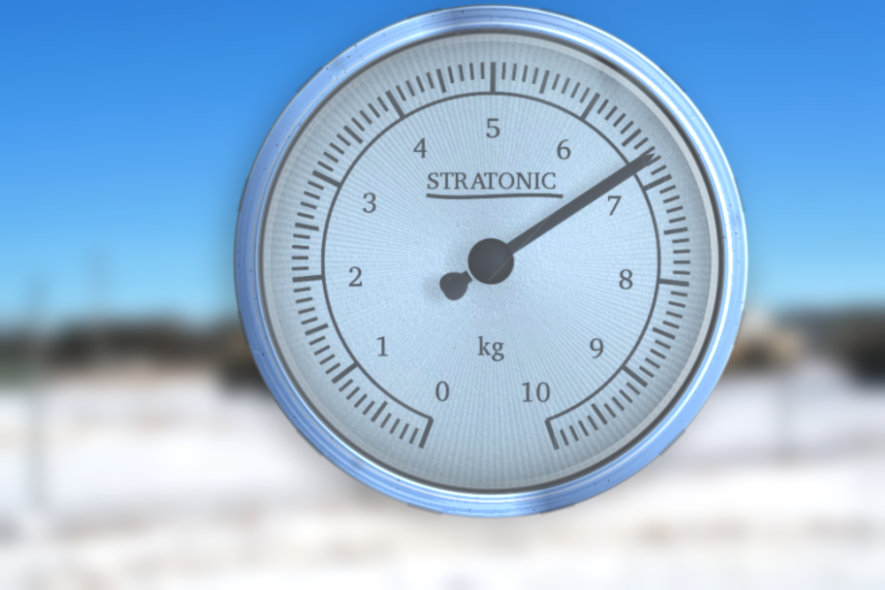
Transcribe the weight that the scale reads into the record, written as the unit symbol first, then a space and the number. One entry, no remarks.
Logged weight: kg 6.75
